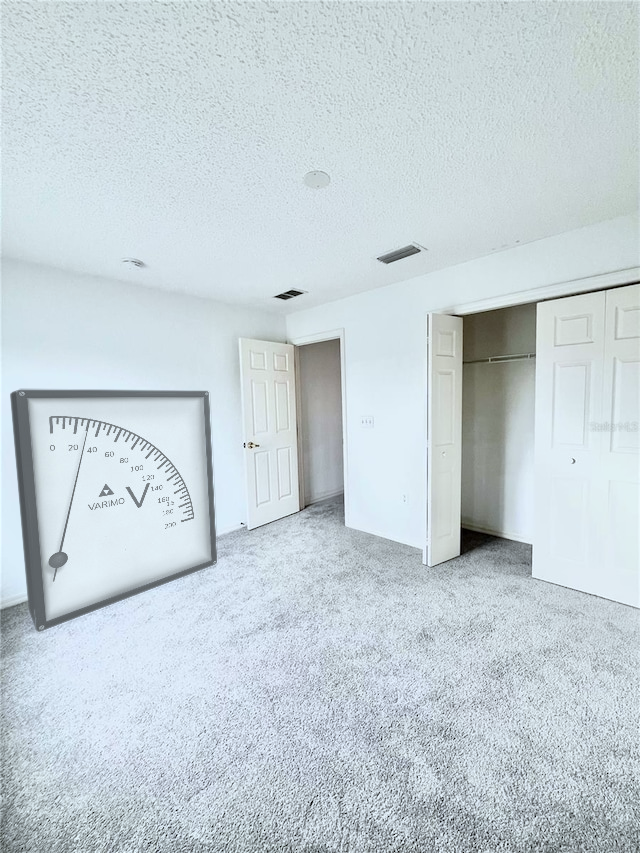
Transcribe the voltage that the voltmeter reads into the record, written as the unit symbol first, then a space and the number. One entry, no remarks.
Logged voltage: V 30
